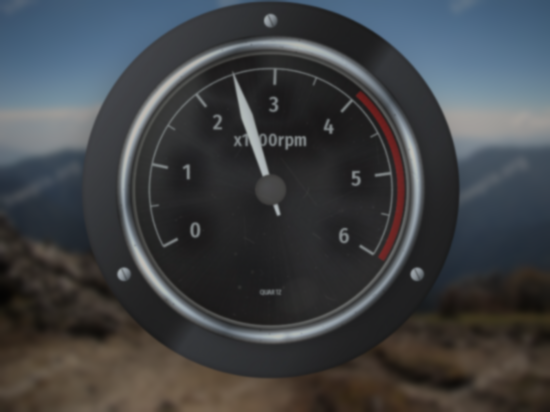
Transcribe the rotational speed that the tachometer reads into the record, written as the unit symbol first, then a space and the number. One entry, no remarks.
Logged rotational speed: rpm 2500
